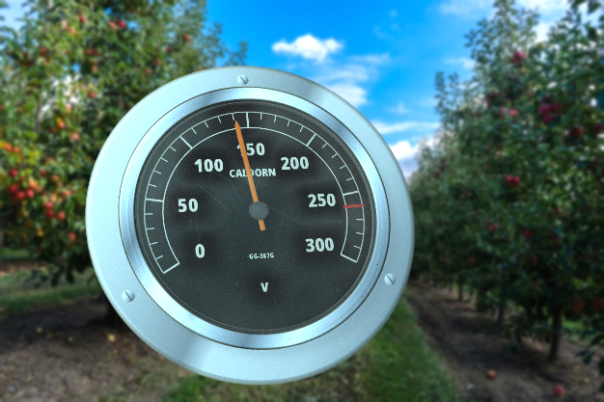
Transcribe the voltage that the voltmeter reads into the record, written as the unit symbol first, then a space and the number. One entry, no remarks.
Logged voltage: V 140
